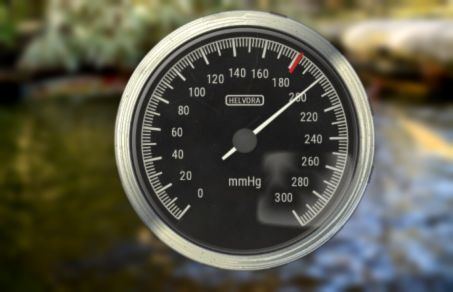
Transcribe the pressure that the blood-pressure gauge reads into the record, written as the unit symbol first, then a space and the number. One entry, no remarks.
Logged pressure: mmHg 200
